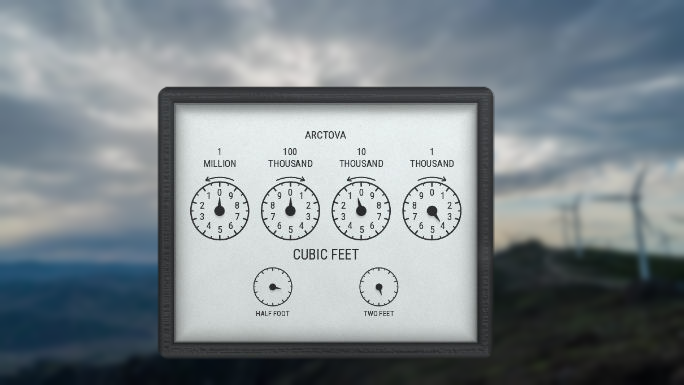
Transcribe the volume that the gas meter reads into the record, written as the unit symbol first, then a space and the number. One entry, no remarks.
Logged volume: ft³ 400
